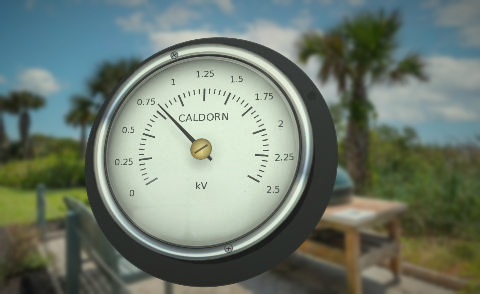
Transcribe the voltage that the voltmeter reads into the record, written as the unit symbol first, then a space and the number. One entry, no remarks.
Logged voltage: kV 0.8
